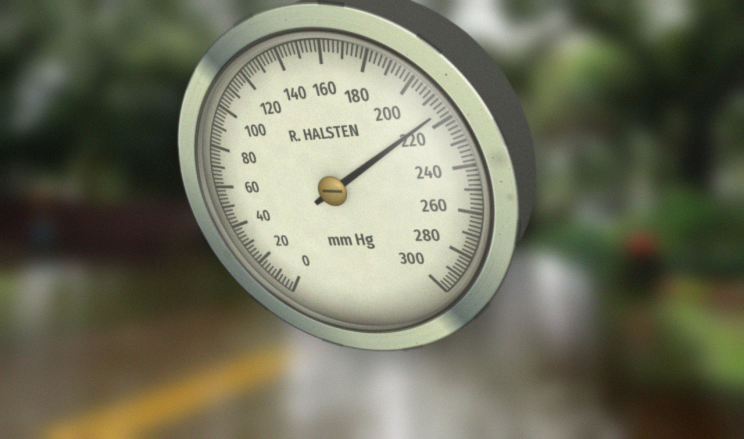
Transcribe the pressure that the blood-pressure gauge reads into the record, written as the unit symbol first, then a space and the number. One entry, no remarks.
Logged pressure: mmHg 216
